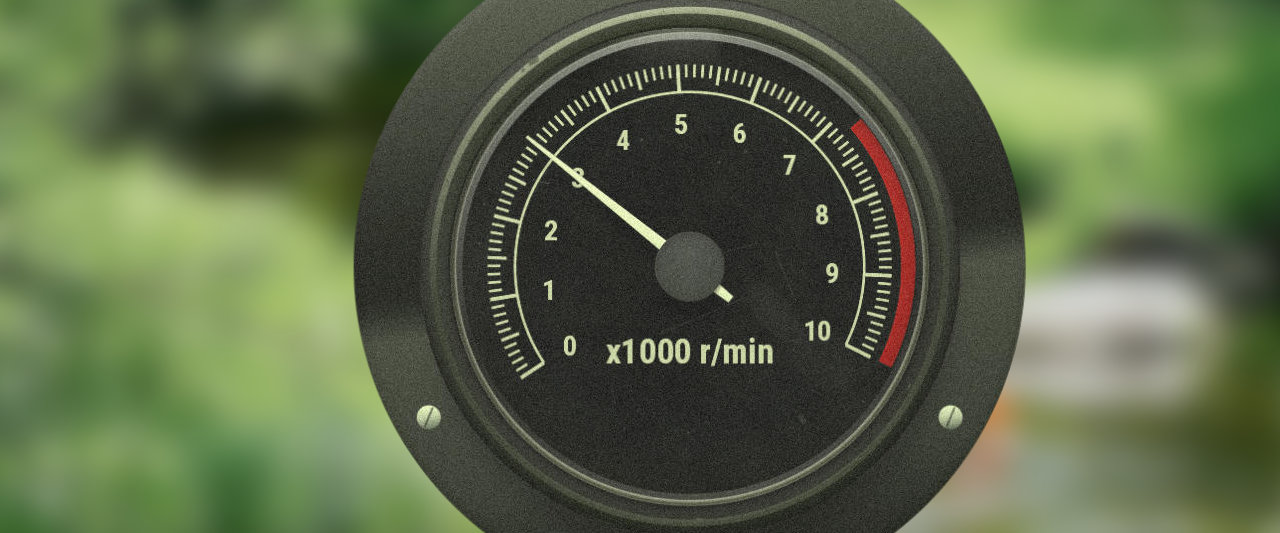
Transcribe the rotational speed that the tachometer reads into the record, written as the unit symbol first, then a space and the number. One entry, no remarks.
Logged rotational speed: rpm 3000
